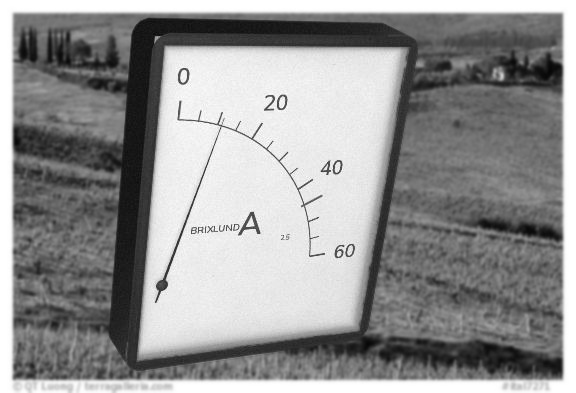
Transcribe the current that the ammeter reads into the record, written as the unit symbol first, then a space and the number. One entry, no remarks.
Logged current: A 10
